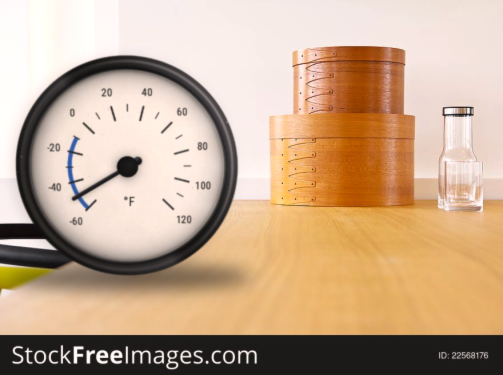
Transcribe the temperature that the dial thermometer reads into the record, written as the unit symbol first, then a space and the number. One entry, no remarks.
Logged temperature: °F -50
